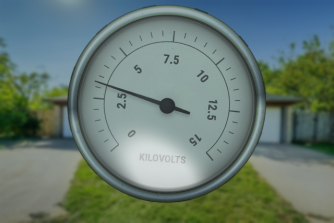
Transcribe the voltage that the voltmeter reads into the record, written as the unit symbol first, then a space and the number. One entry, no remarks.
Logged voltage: kV 3.25
